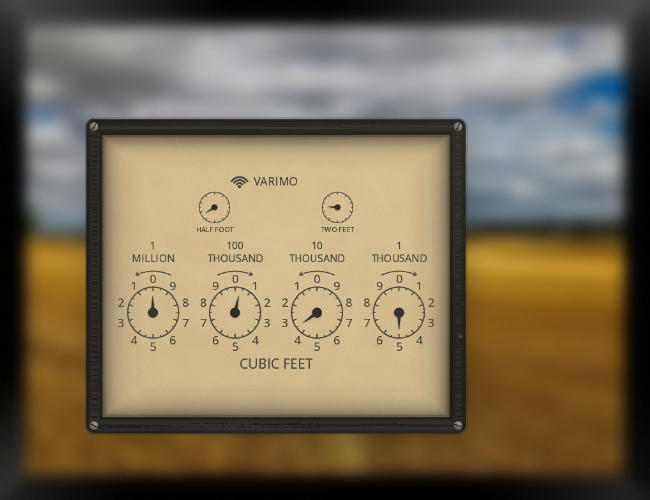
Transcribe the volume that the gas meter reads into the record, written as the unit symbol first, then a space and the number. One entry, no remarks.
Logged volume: ft³ 3500
